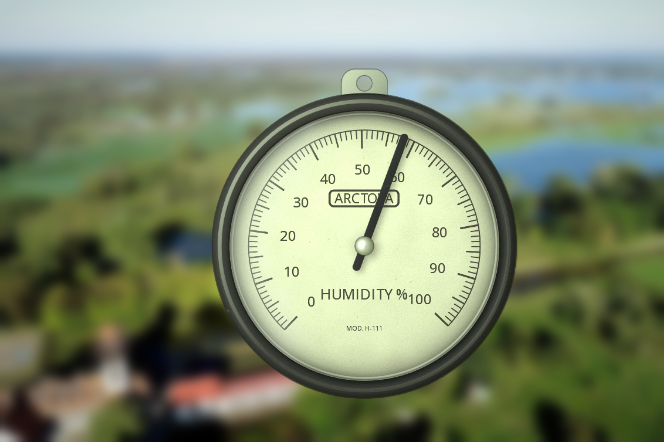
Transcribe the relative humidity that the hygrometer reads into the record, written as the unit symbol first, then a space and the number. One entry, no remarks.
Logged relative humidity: % 58
